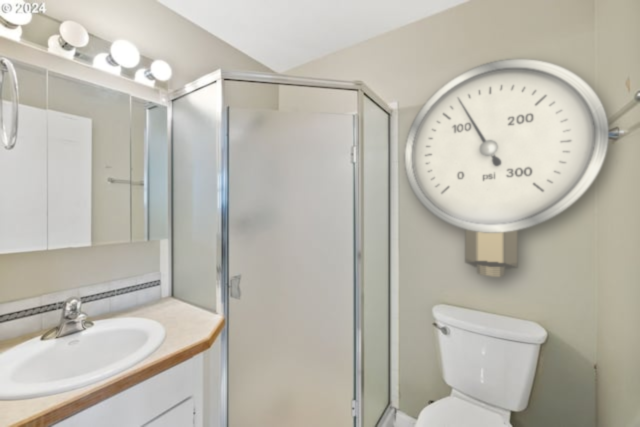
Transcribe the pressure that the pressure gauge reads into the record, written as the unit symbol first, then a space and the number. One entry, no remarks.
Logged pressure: psi 120
